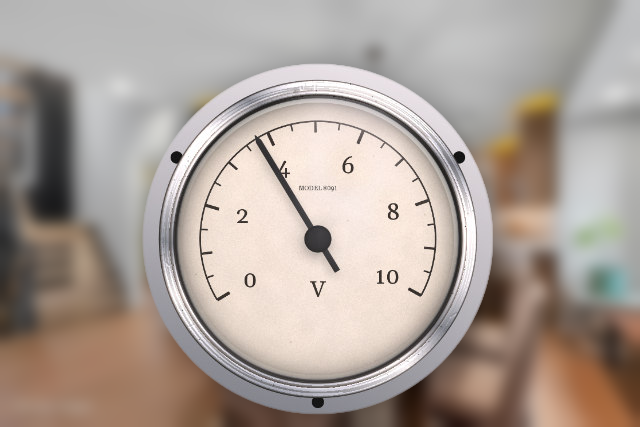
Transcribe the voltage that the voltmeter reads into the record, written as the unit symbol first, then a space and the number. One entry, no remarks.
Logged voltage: V 3.75
